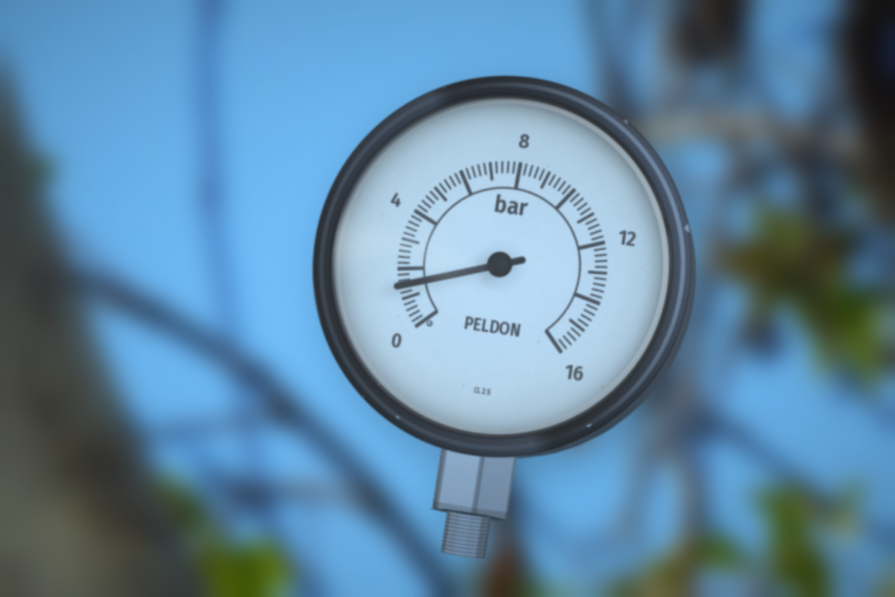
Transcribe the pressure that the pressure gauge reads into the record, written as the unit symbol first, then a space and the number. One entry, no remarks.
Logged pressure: bar 1.4
